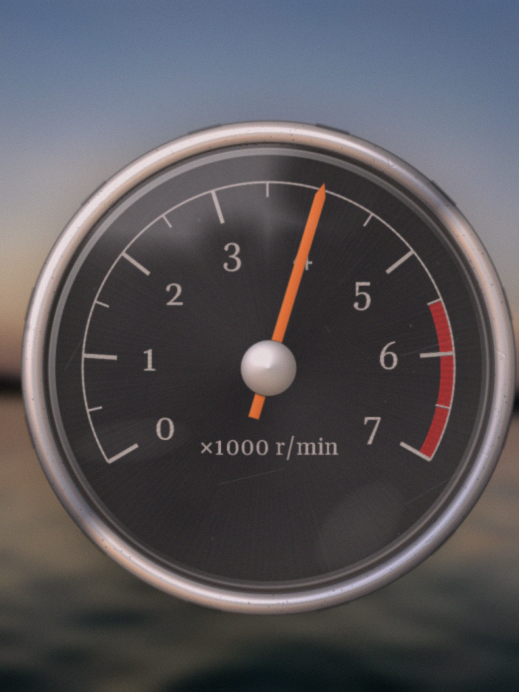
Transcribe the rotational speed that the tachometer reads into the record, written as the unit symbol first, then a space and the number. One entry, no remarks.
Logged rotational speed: rpm 4000
